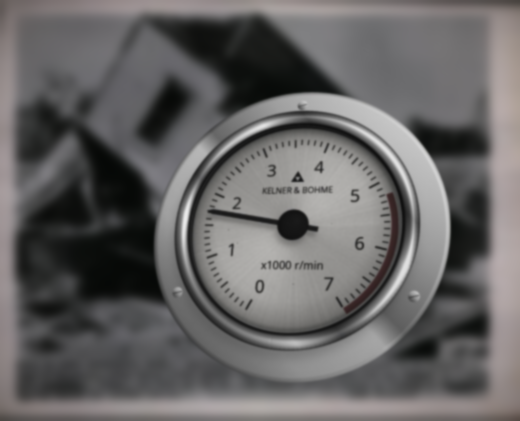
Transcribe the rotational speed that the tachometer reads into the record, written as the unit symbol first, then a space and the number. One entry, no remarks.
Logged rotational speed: rpm 1700
